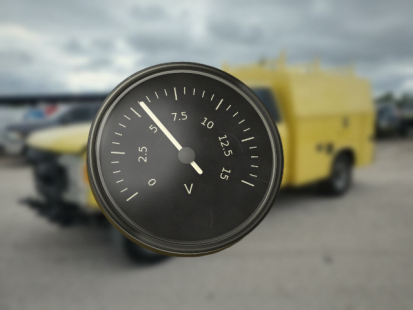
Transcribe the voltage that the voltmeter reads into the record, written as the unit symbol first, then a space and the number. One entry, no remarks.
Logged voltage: V 5.5
